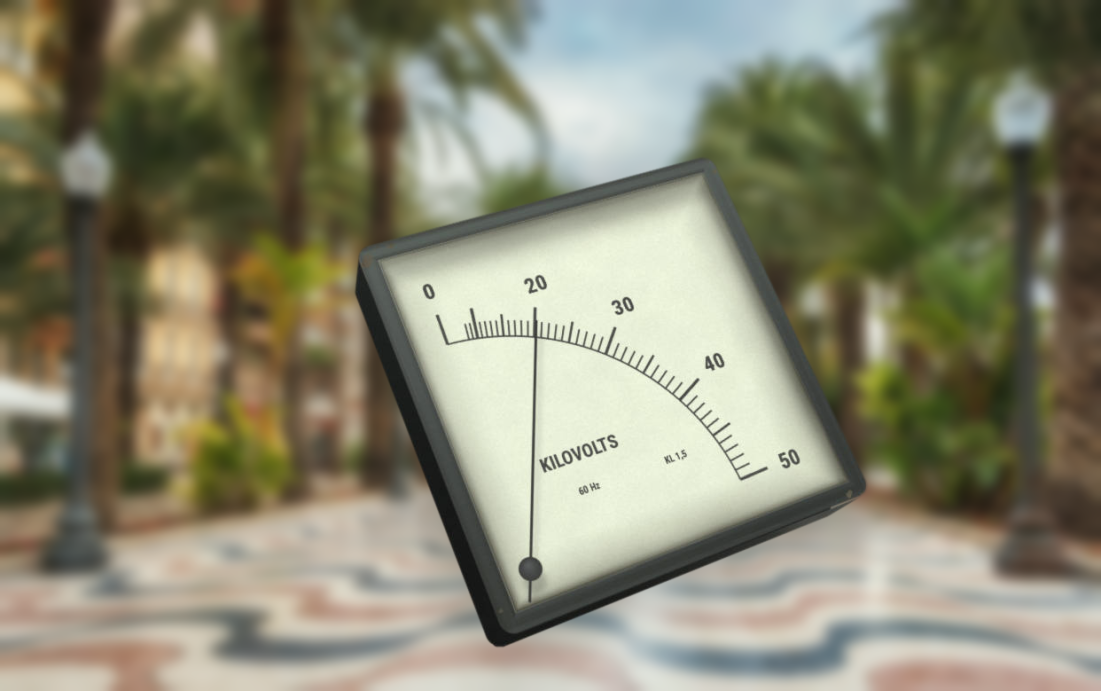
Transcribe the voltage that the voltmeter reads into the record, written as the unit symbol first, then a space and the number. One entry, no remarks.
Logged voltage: kV 20
